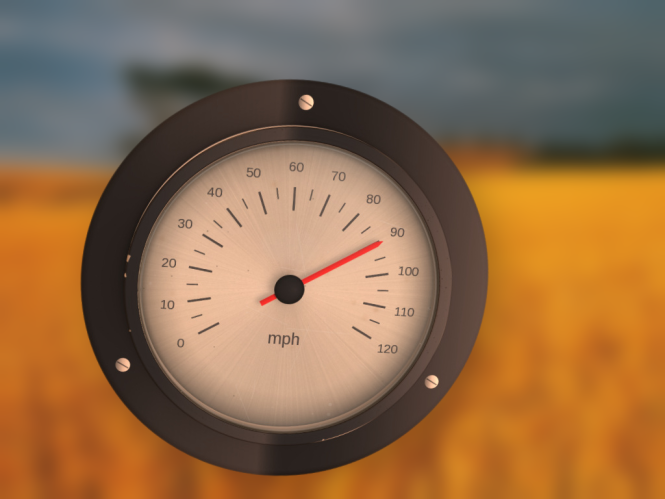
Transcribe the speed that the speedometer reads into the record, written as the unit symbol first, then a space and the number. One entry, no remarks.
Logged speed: mph 90
